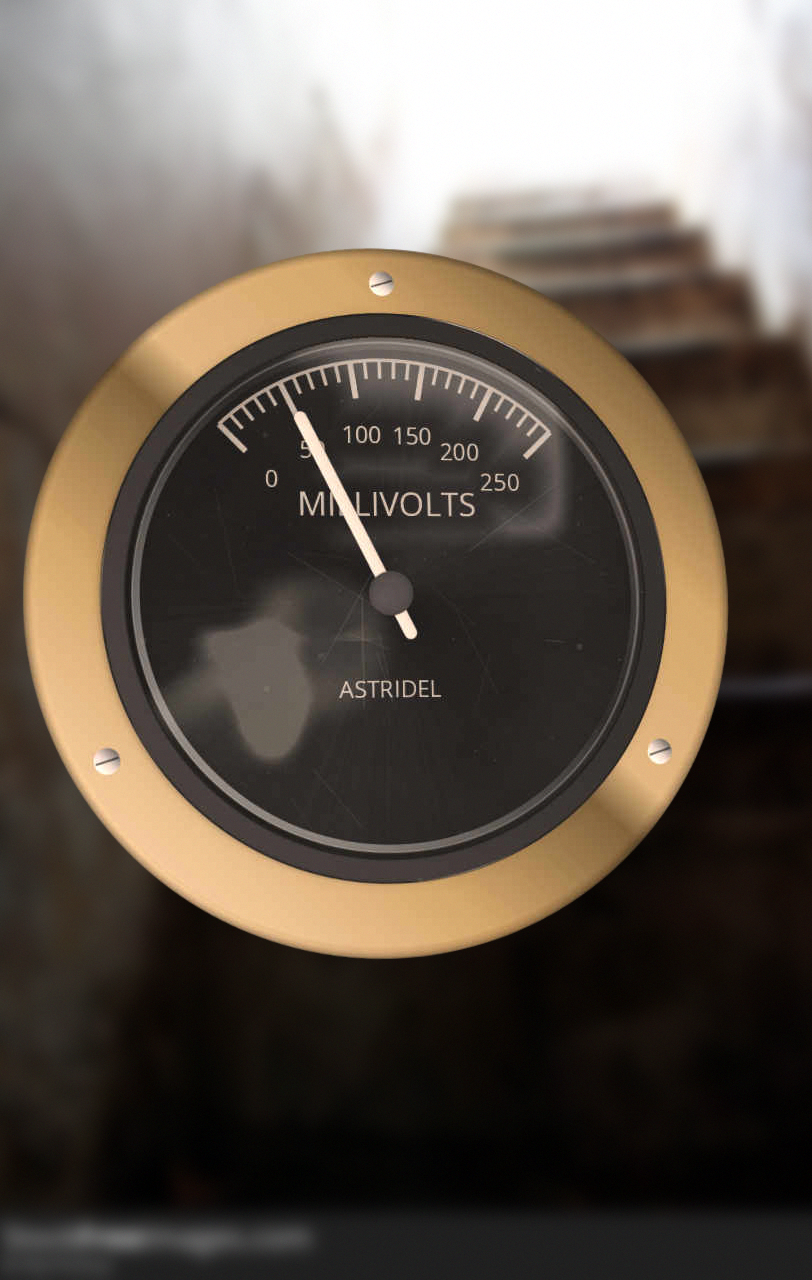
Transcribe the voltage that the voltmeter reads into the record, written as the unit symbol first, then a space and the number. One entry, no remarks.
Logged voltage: mV 50
